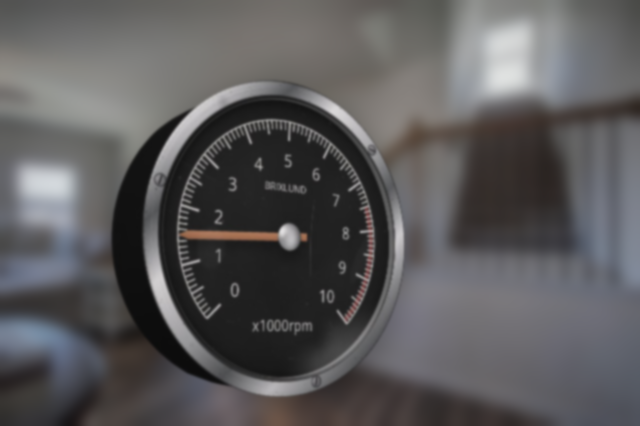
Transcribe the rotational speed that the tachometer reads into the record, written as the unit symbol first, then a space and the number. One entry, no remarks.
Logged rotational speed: rpm 1500
